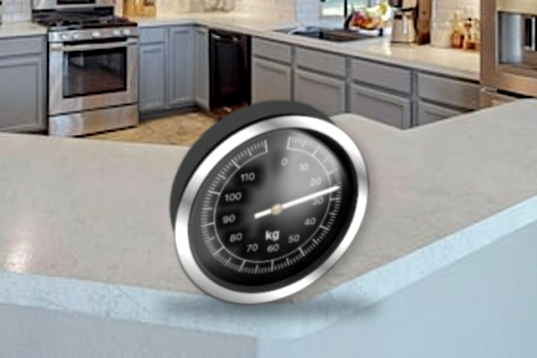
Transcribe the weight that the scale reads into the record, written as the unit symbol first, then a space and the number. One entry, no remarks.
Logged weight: kg 25
